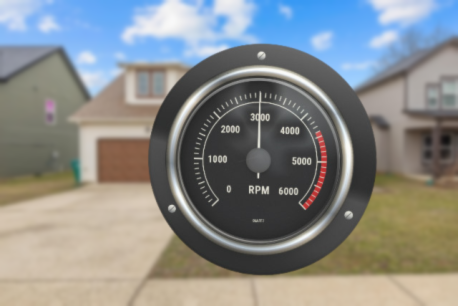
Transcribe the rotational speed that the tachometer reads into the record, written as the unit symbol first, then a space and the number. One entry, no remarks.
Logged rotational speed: rpm 3000
